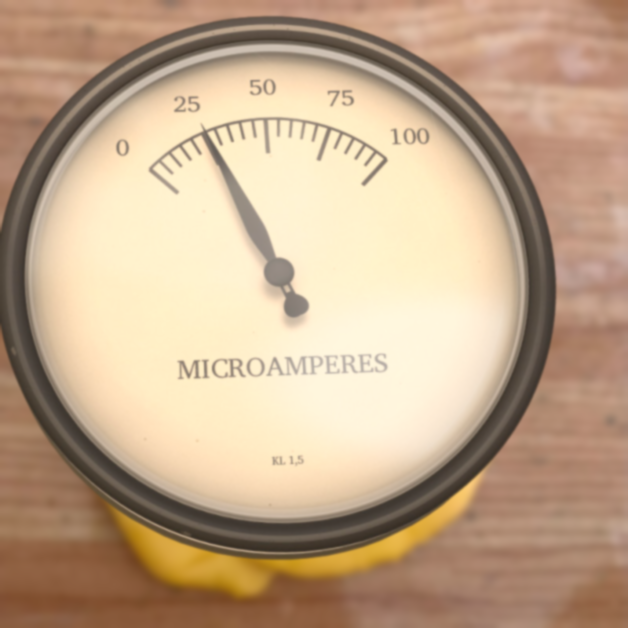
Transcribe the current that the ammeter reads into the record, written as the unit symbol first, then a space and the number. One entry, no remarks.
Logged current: µA 25
